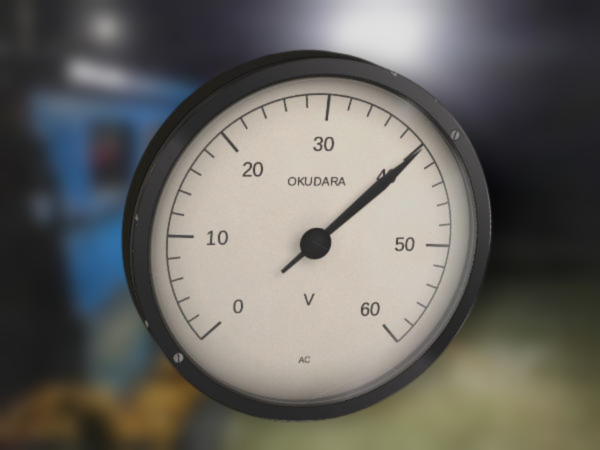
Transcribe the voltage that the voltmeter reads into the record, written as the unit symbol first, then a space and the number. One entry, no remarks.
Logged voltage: V 40
